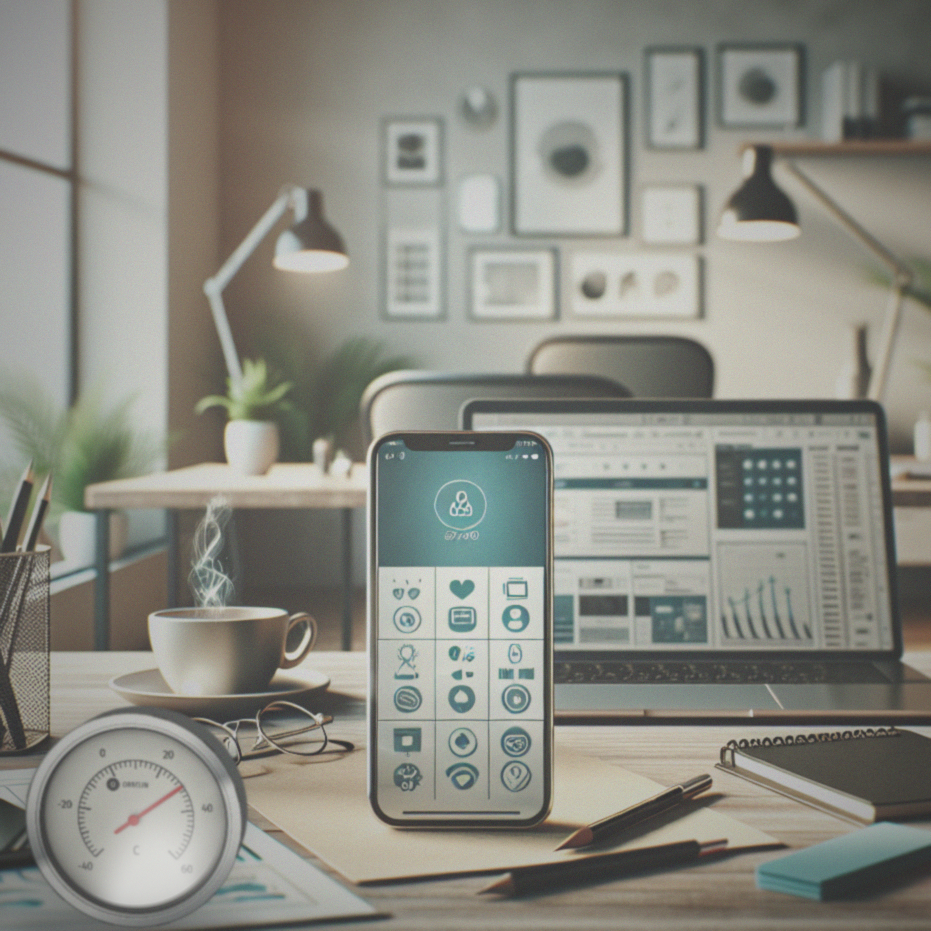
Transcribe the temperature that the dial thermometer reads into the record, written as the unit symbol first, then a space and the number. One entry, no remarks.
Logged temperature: °C 30
